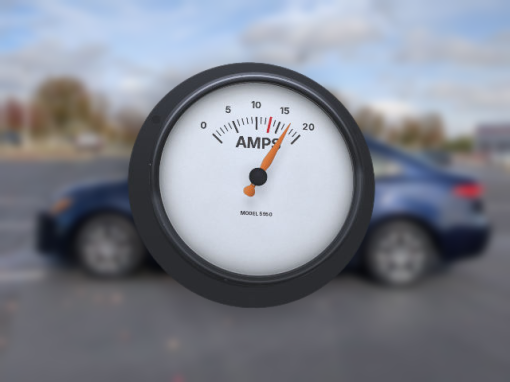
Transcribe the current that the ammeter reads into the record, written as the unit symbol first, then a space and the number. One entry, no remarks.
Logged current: A 17
